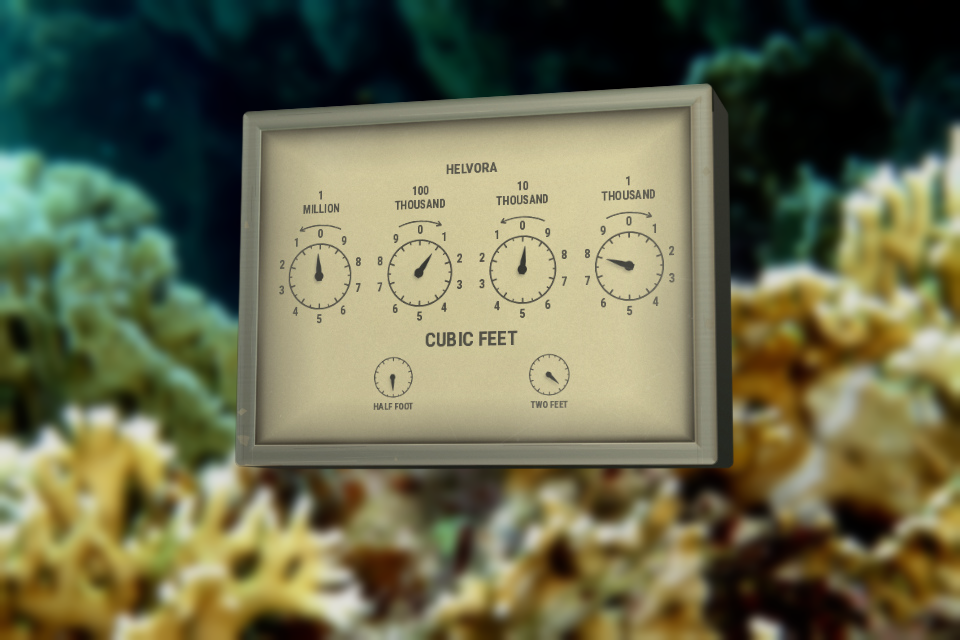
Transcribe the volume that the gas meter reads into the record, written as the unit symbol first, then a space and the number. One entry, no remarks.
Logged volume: ft³ 9800
